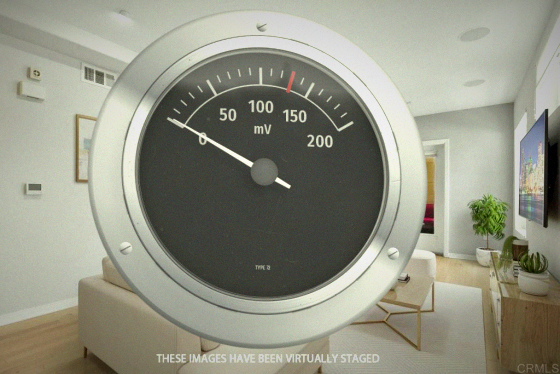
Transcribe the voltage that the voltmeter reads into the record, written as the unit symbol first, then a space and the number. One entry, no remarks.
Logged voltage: mV 0
